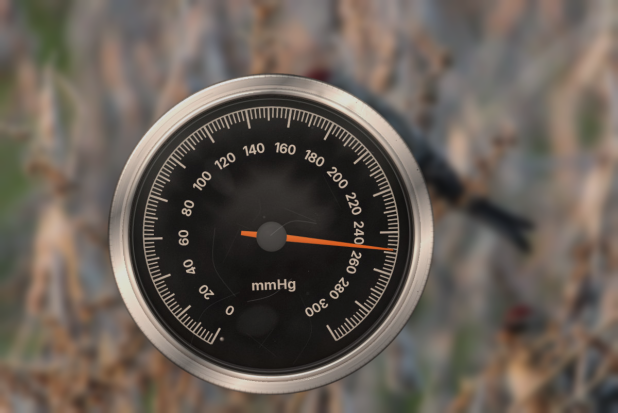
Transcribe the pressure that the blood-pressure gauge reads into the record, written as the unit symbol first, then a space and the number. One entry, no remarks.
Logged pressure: mmHg 248
